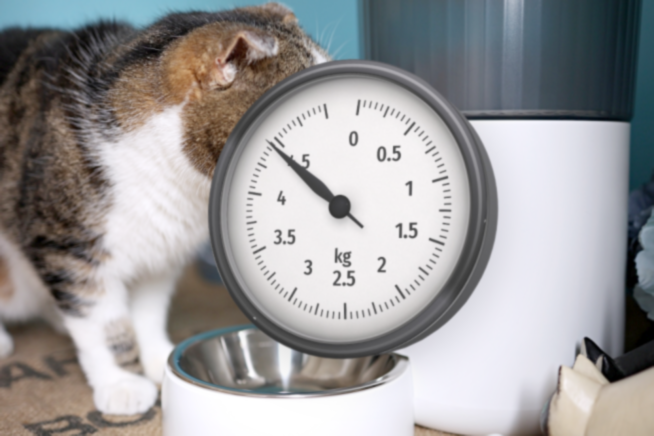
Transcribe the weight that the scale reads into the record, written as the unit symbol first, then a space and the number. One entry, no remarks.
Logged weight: kg 4.45
